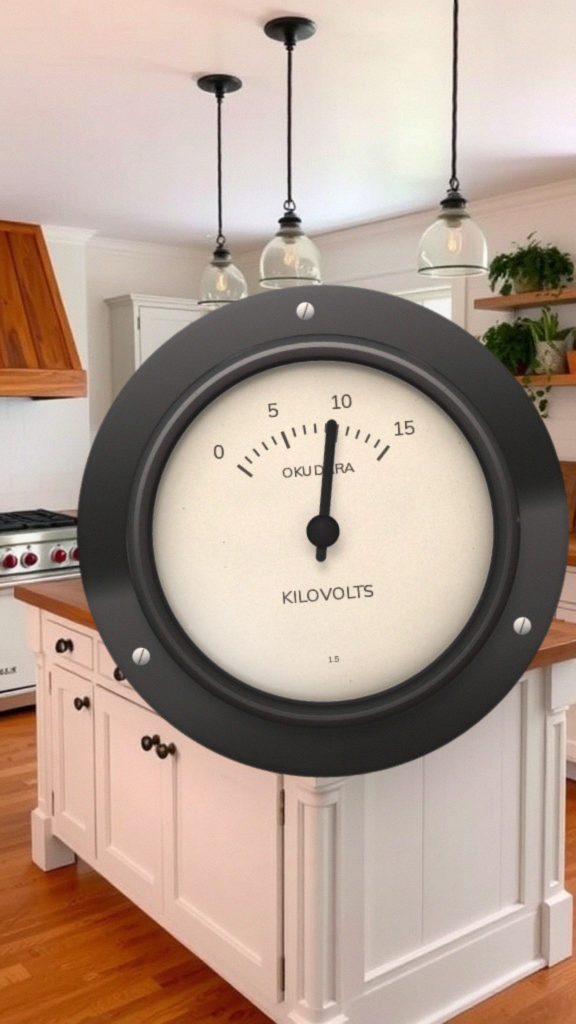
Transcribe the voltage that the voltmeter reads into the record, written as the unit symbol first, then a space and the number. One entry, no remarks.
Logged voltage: kV 9.5
